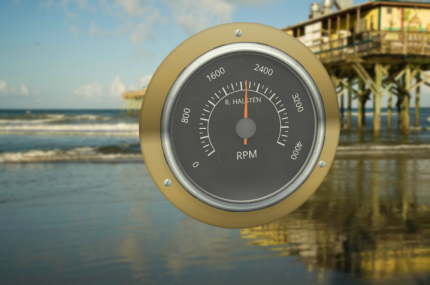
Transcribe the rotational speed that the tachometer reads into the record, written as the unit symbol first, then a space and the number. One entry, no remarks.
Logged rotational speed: rpm 2100
